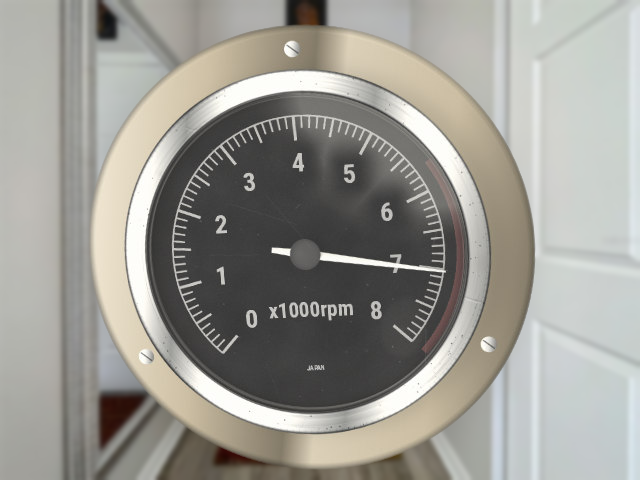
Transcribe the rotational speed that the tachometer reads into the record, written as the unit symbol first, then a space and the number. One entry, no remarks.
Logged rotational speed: rpm 7000
